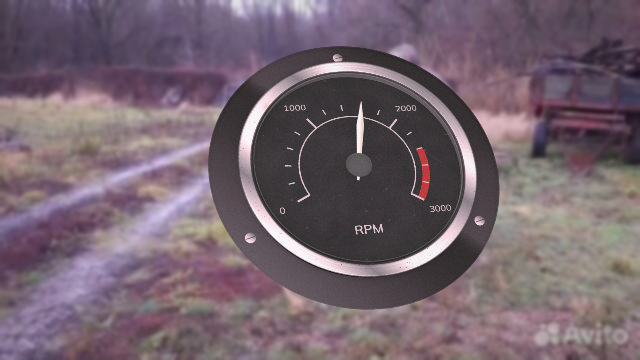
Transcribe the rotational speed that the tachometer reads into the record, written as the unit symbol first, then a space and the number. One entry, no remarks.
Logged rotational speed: rpm 1600
